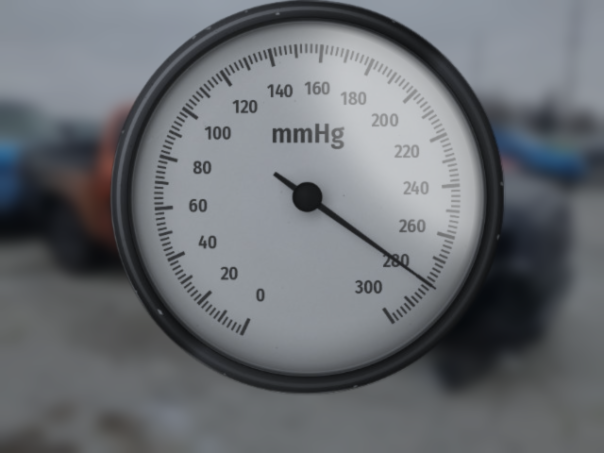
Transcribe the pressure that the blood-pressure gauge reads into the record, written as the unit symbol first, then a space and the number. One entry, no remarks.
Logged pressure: mmHg 280
